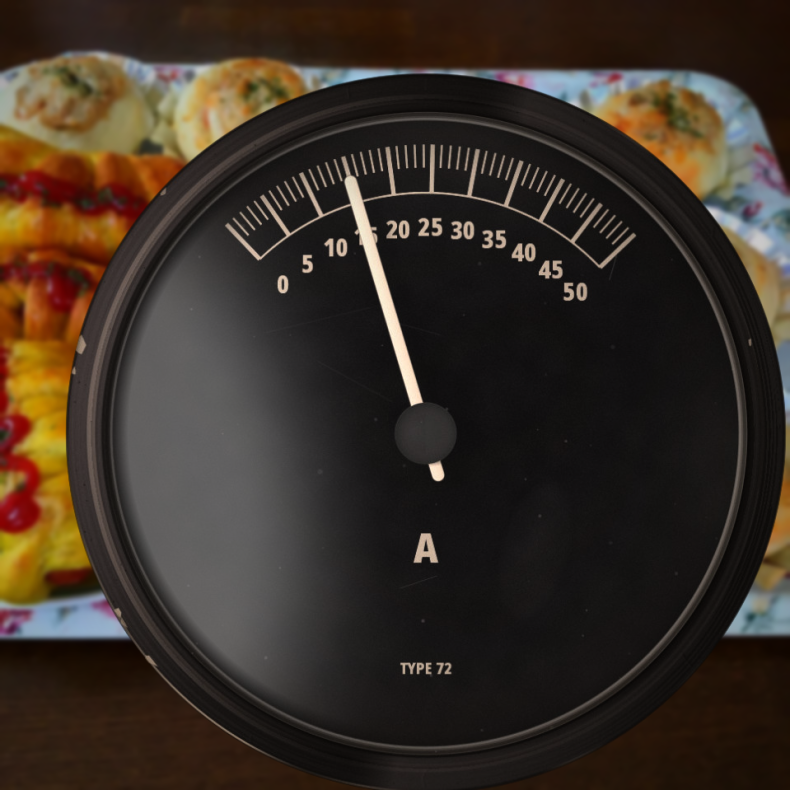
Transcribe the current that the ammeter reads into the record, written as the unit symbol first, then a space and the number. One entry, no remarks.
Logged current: A 15
